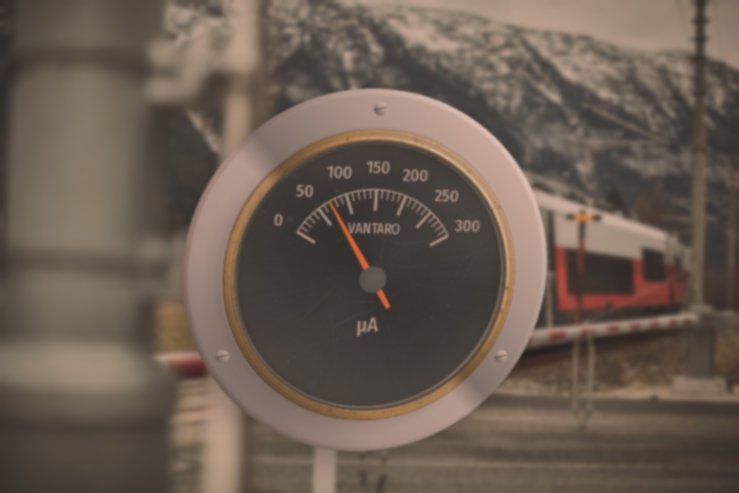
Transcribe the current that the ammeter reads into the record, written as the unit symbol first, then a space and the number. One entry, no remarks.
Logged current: µA 70
